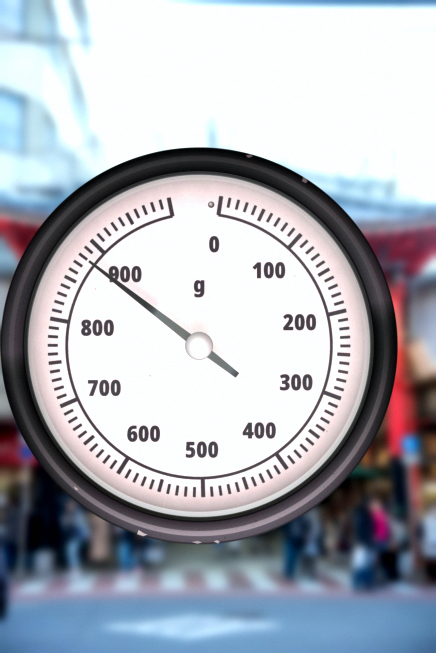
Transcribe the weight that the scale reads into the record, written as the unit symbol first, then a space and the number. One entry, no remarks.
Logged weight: g 880
